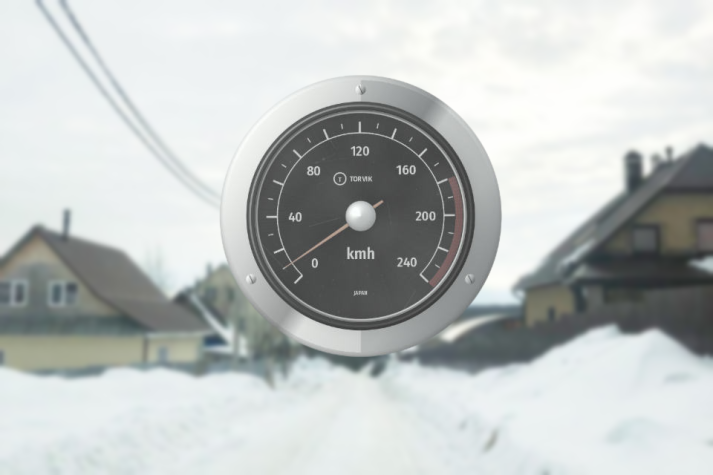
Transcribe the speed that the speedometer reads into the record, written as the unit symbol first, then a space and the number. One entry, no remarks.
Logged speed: km/h 10
